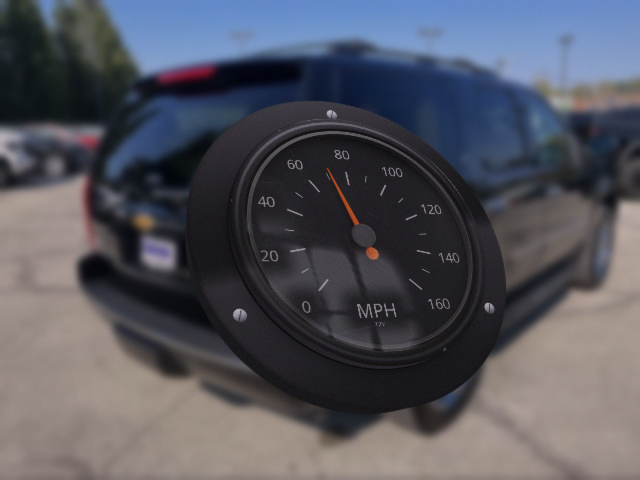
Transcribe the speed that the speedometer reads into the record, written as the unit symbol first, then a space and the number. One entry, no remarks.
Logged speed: mph 70
